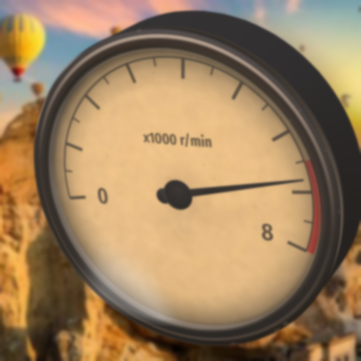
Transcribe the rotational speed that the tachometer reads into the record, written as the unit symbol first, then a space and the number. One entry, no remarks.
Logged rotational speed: rpm 6750
